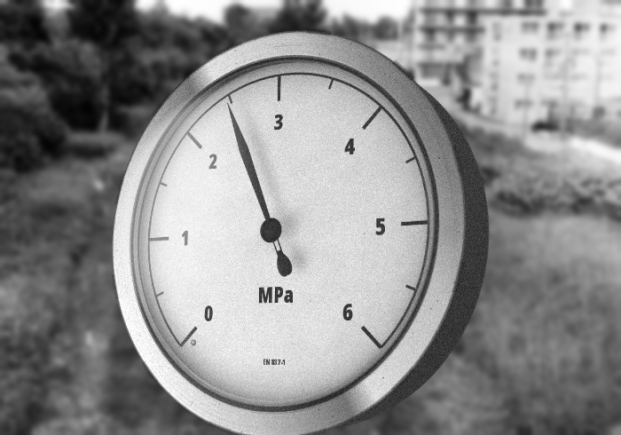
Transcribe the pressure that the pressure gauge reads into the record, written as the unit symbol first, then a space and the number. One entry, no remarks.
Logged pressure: MPa 2.5
